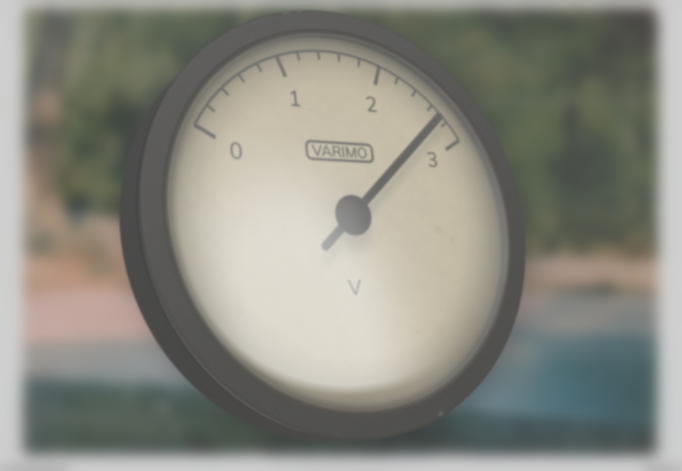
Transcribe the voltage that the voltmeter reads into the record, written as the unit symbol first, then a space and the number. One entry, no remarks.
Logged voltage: V 2.7
